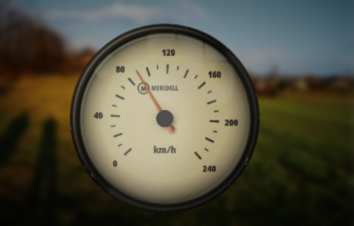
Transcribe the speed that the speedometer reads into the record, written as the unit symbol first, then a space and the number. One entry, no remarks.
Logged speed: km/h 90
